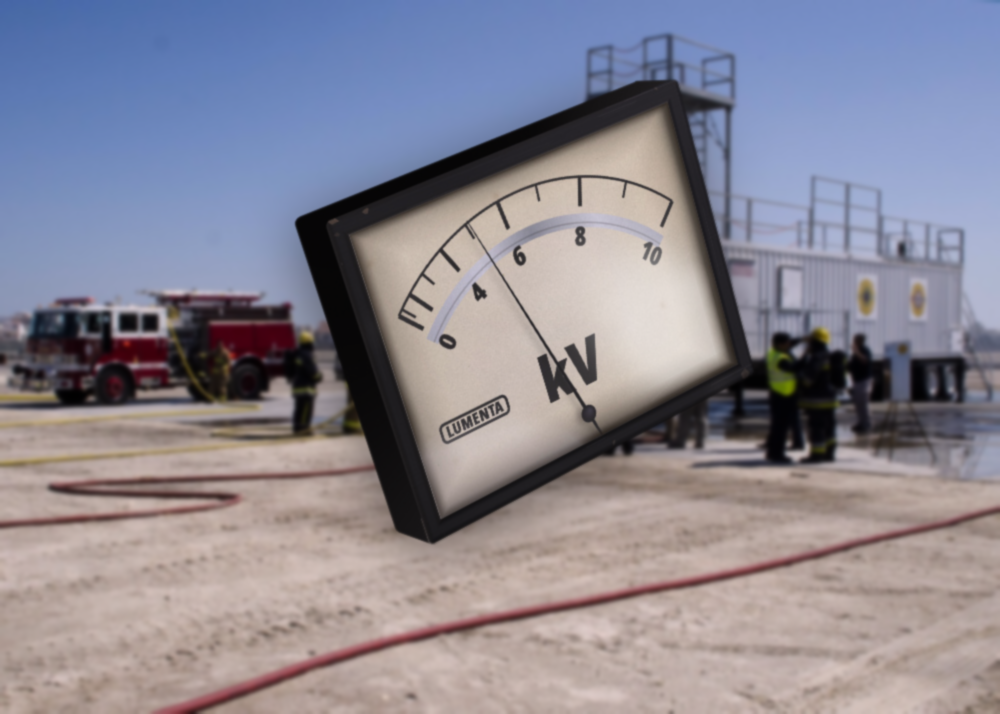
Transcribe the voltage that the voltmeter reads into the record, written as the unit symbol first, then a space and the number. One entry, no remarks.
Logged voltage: kV 5
